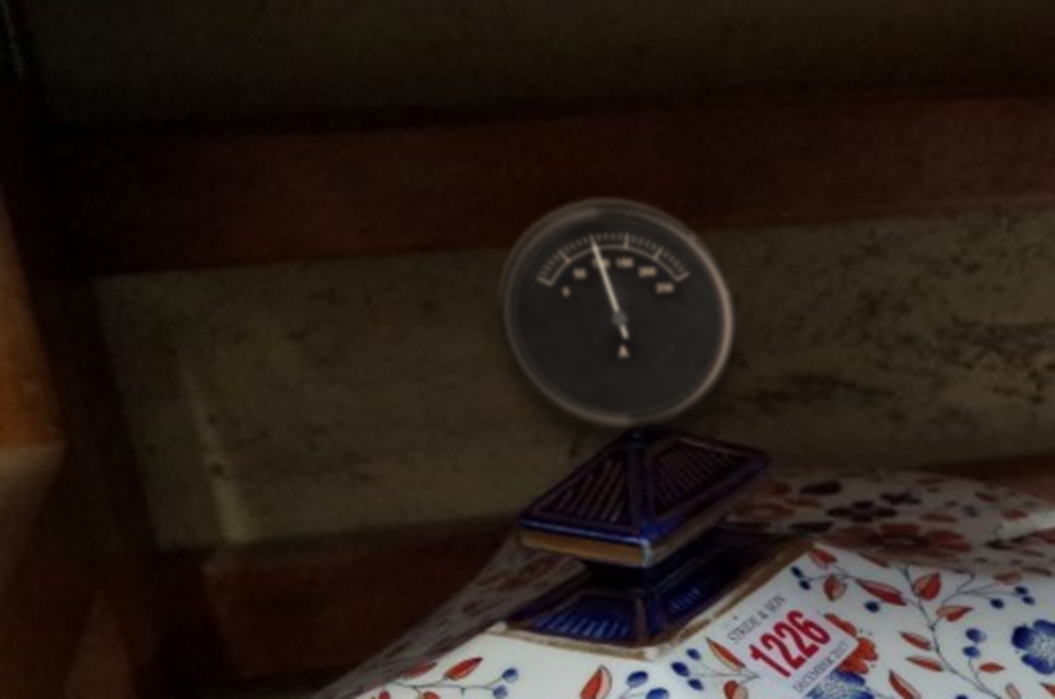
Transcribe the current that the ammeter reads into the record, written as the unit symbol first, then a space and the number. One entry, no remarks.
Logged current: A 100
